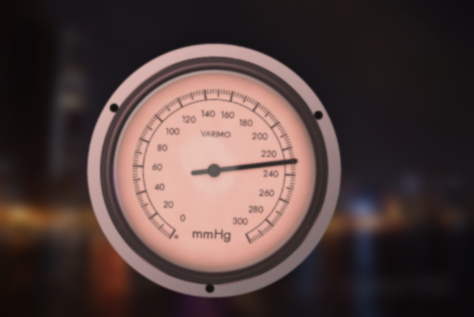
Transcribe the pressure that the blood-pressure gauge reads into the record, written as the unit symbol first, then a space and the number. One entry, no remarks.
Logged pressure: mmHg 230
